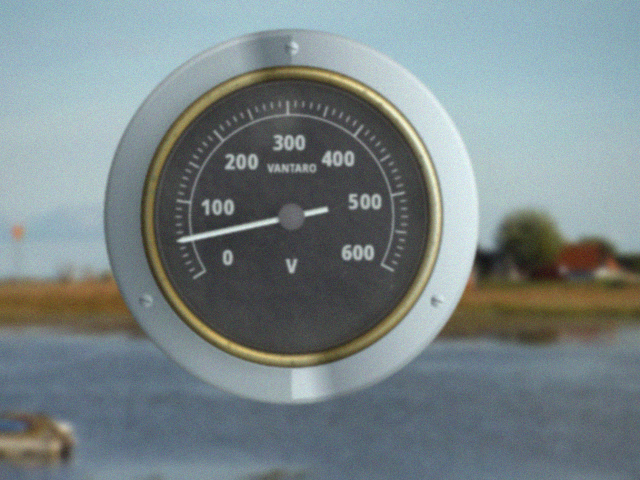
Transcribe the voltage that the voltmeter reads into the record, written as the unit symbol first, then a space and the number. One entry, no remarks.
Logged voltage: V 50
